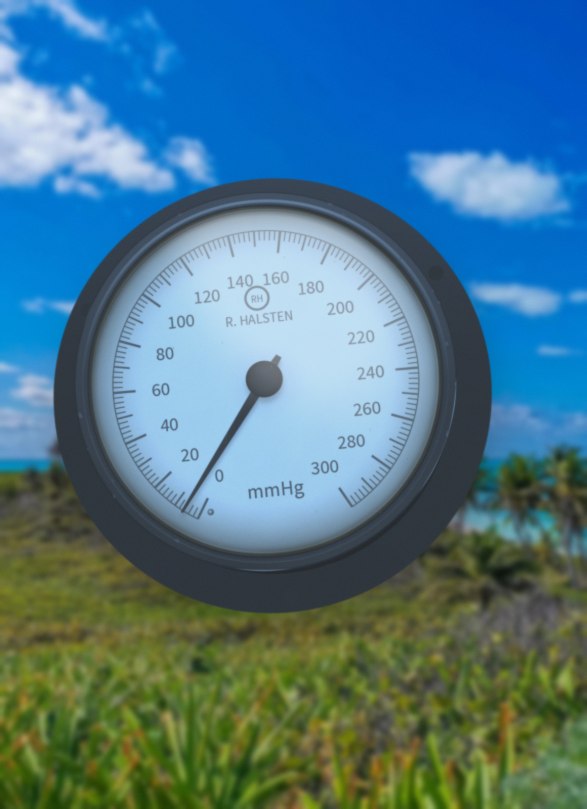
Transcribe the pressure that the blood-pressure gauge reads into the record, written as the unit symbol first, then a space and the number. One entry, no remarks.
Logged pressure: mmHg 6
